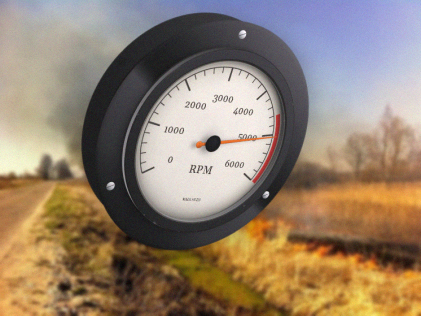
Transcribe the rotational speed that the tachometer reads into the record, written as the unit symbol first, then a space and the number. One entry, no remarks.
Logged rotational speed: rpm 5000
